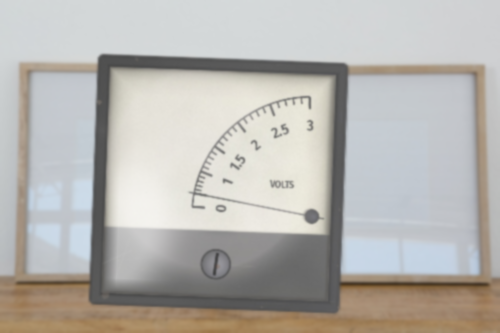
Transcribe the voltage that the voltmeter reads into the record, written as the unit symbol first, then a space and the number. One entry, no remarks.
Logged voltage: V 0.5
